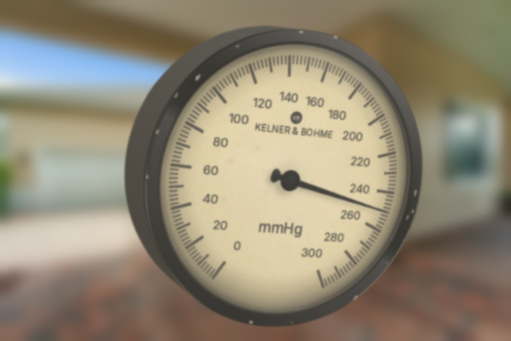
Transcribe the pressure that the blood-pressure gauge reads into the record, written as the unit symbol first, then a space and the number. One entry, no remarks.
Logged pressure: mmHg 250
